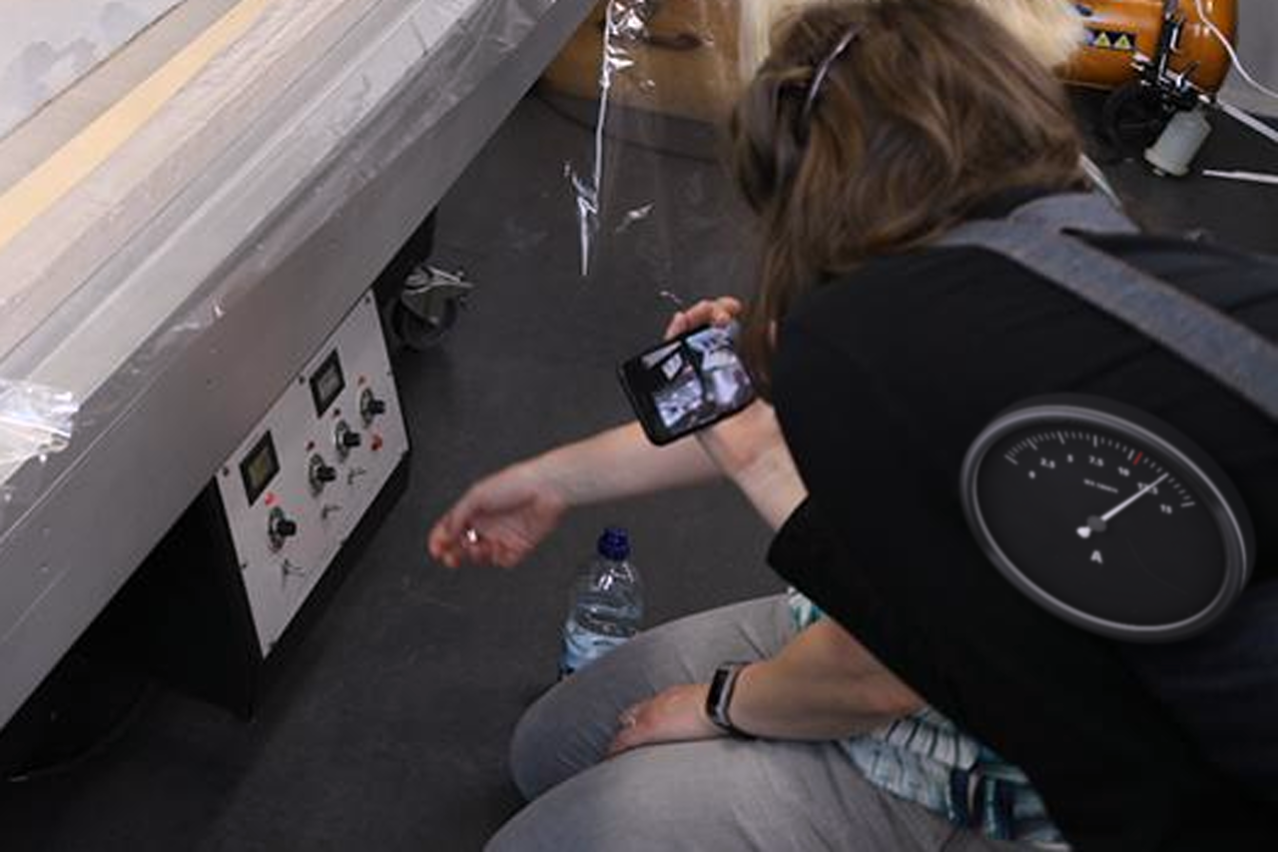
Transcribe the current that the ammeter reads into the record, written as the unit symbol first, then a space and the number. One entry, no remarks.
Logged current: A 12.5
